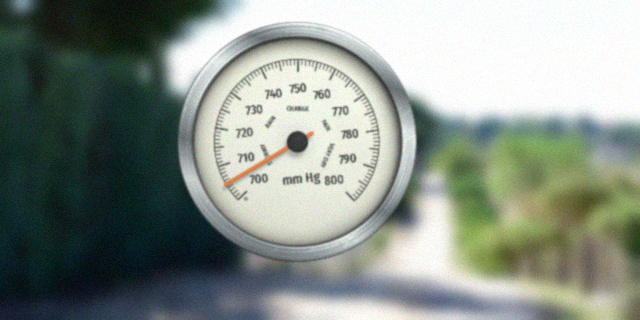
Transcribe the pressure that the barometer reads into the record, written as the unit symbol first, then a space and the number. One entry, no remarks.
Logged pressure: mmHg 705
